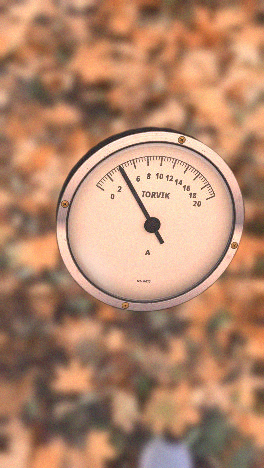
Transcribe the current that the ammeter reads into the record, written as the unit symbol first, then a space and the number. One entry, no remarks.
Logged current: A 4
